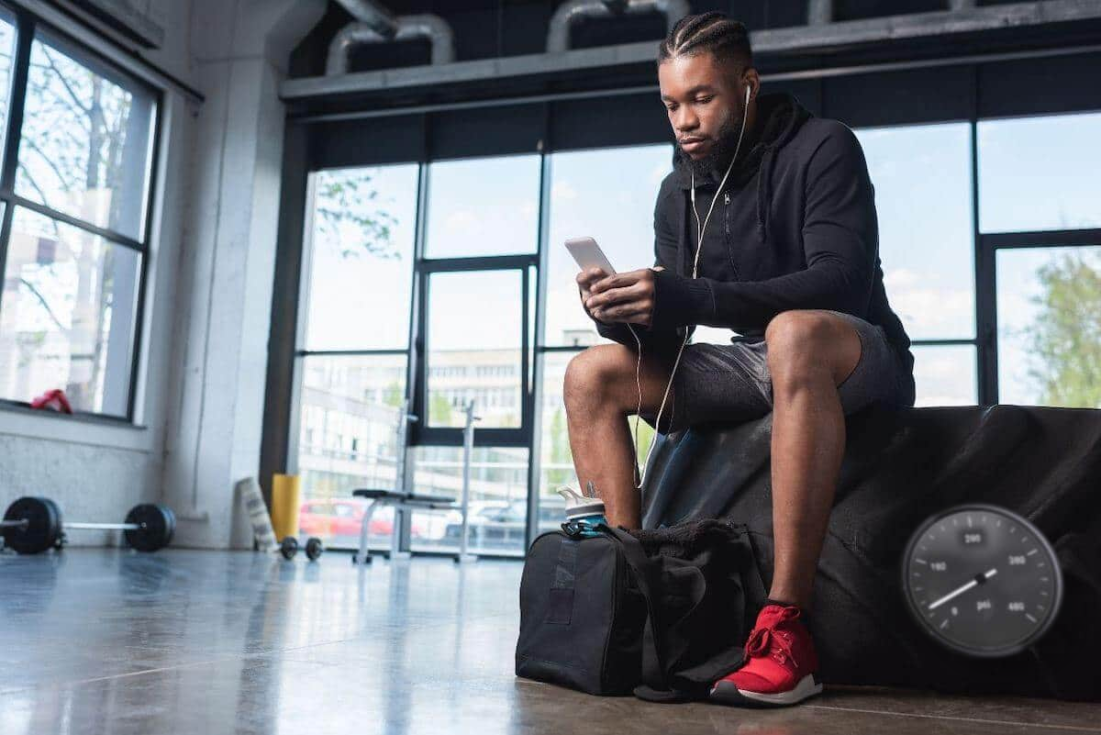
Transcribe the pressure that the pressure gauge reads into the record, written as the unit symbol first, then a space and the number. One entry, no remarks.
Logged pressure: psi 30
